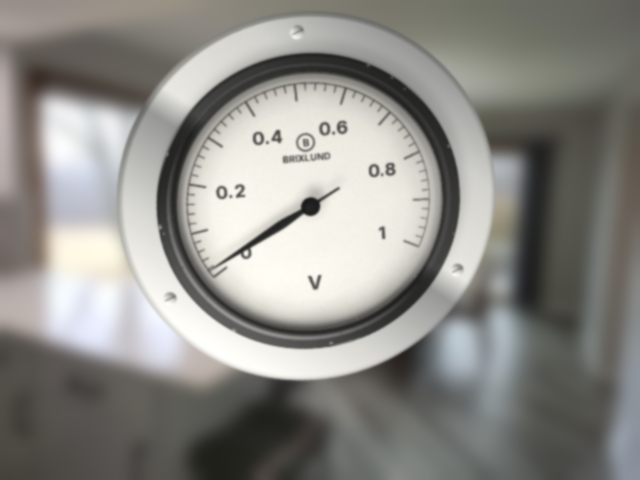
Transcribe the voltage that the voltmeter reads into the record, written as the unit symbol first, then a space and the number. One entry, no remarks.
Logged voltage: V 0.02
